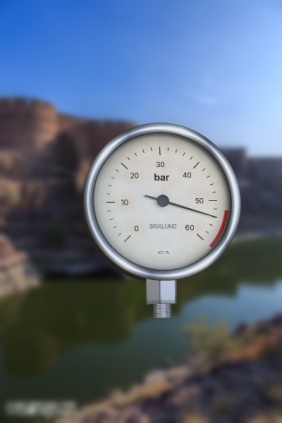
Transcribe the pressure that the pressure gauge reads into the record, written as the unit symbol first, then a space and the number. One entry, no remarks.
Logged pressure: bar 54
